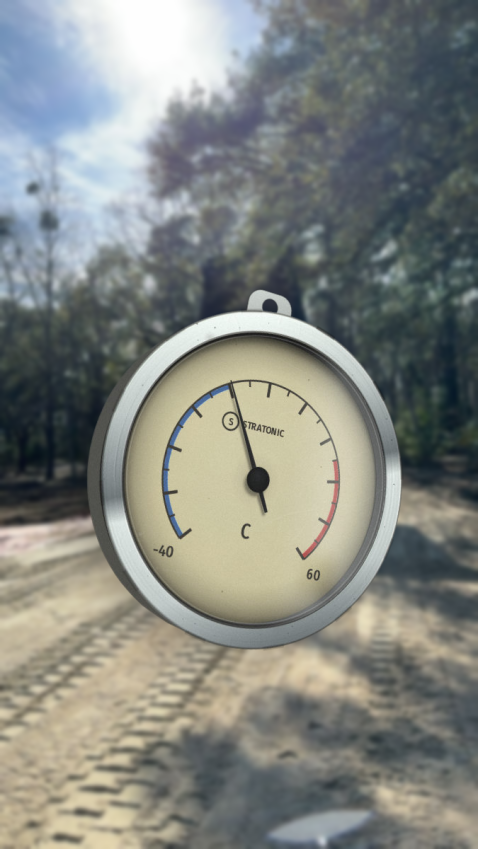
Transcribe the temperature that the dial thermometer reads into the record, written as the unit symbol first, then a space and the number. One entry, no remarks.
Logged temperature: °C 0
